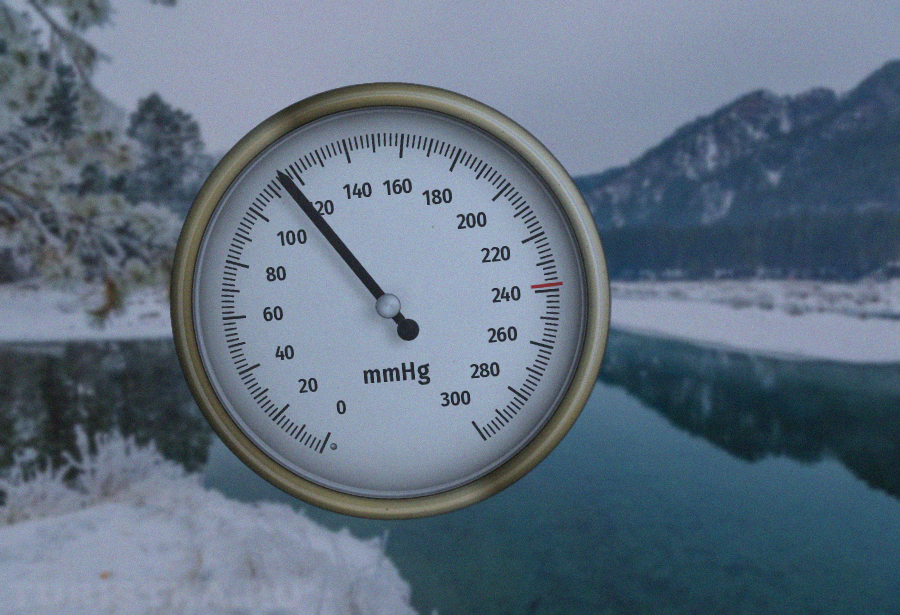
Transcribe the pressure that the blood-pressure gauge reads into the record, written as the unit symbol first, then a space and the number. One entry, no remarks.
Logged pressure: mmHg 116
